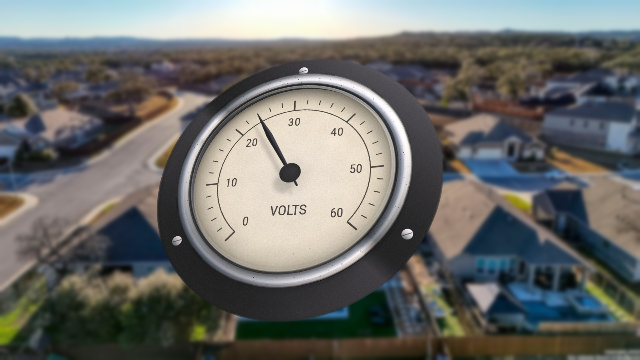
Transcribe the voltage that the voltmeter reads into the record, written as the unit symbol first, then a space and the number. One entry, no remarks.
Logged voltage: V 24
